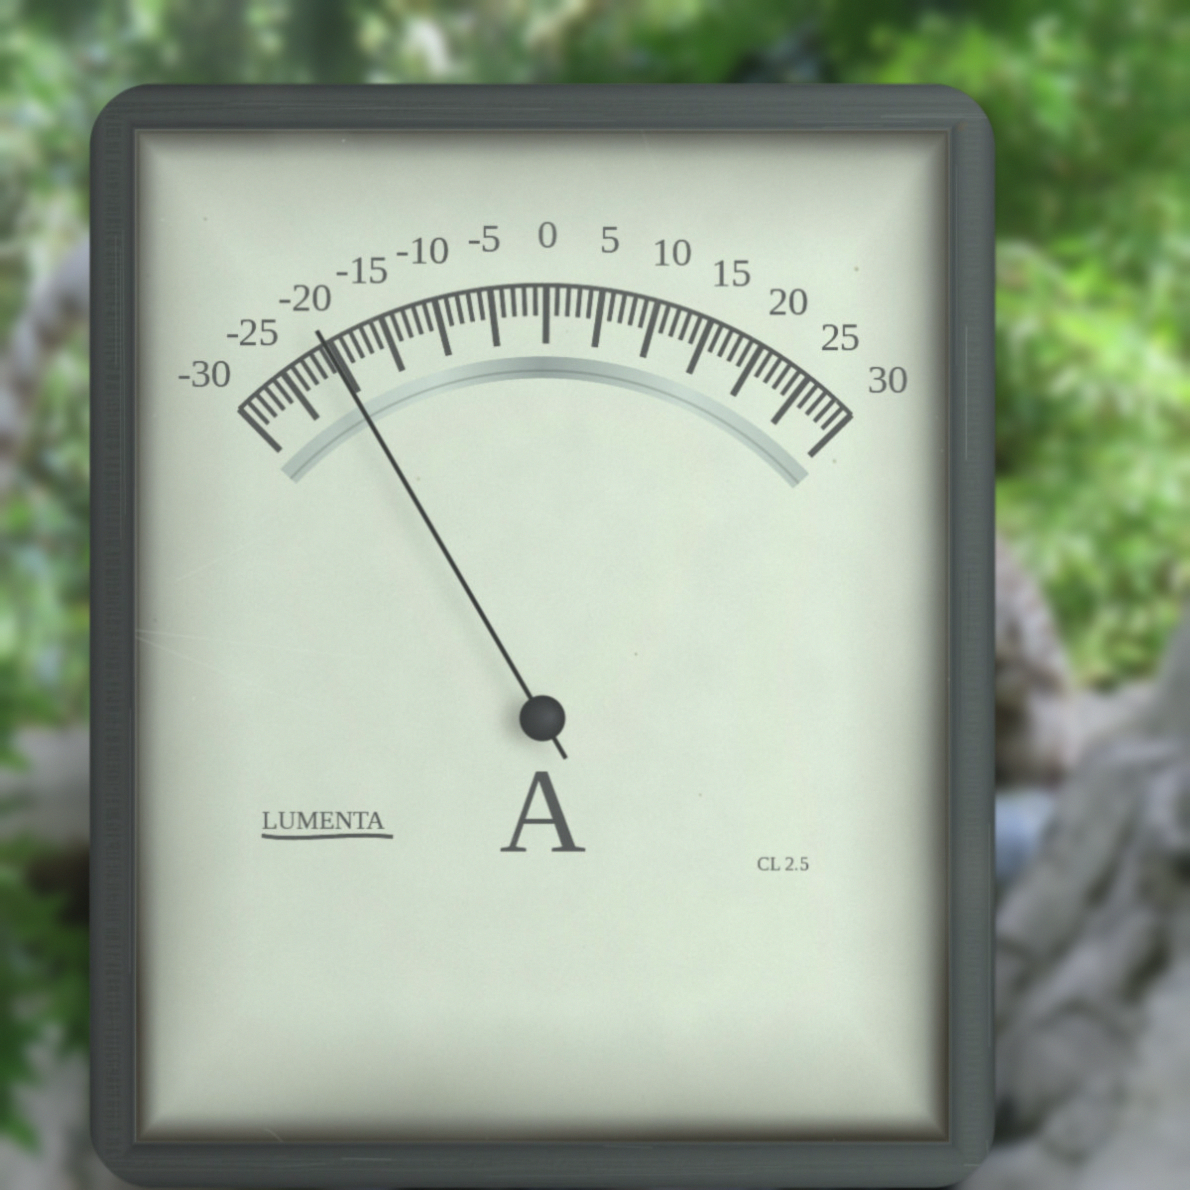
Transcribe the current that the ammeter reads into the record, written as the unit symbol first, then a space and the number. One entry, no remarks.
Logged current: A -20.5
